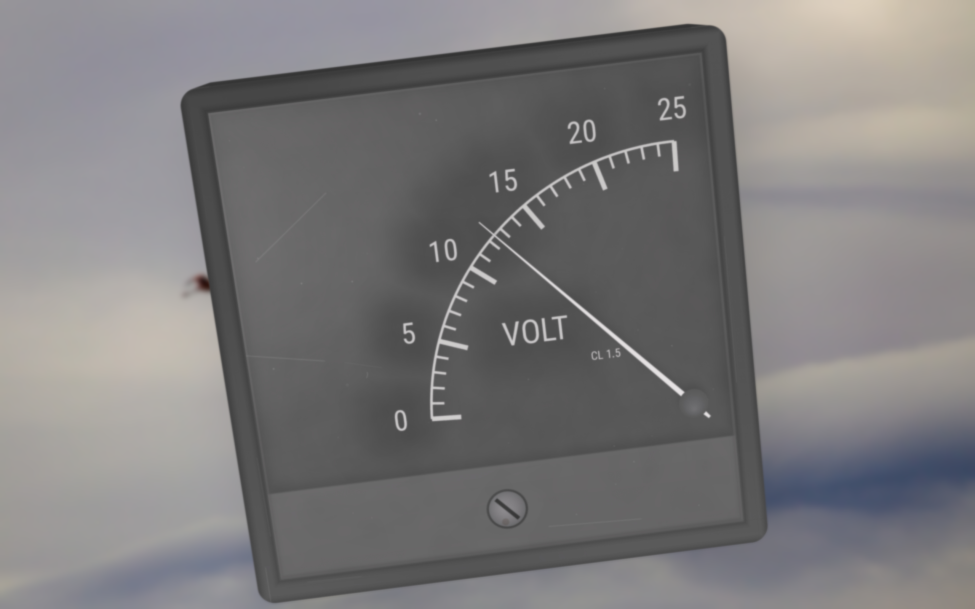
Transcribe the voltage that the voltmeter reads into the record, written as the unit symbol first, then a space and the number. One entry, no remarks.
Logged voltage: V 12.5
